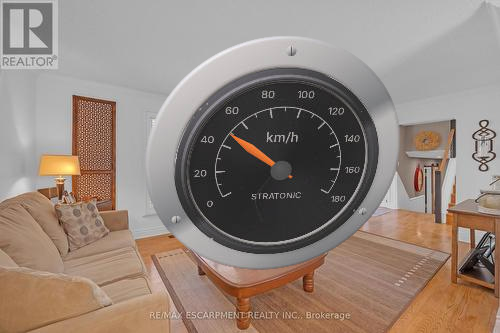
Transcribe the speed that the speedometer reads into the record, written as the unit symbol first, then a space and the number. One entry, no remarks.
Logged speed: km/h 50
